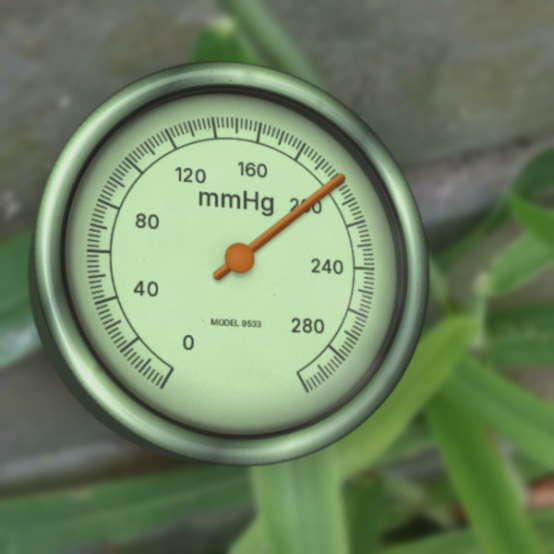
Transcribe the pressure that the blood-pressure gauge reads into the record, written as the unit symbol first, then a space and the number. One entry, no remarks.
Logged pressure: mmHg 200
